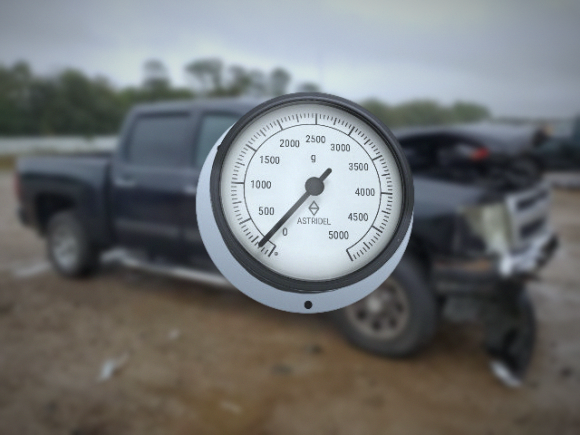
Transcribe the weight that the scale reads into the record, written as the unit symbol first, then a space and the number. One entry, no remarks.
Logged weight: g 150
